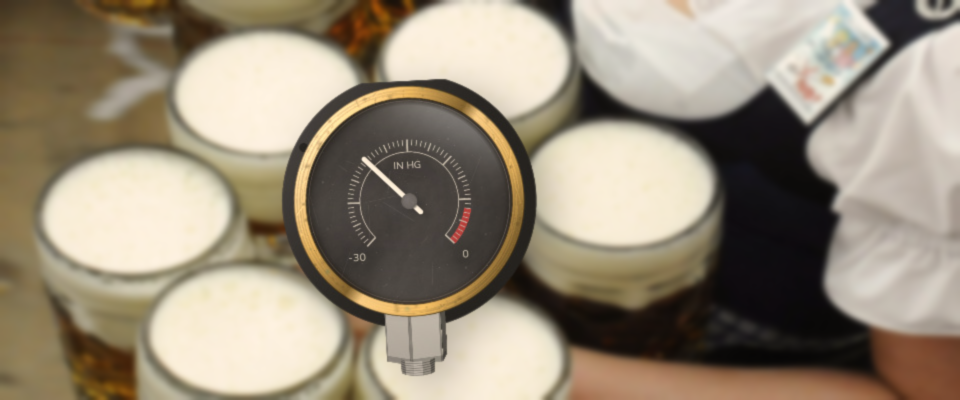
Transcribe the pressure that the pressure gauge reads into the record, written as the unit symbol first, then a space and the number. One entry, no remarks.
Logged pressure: inHg -20
